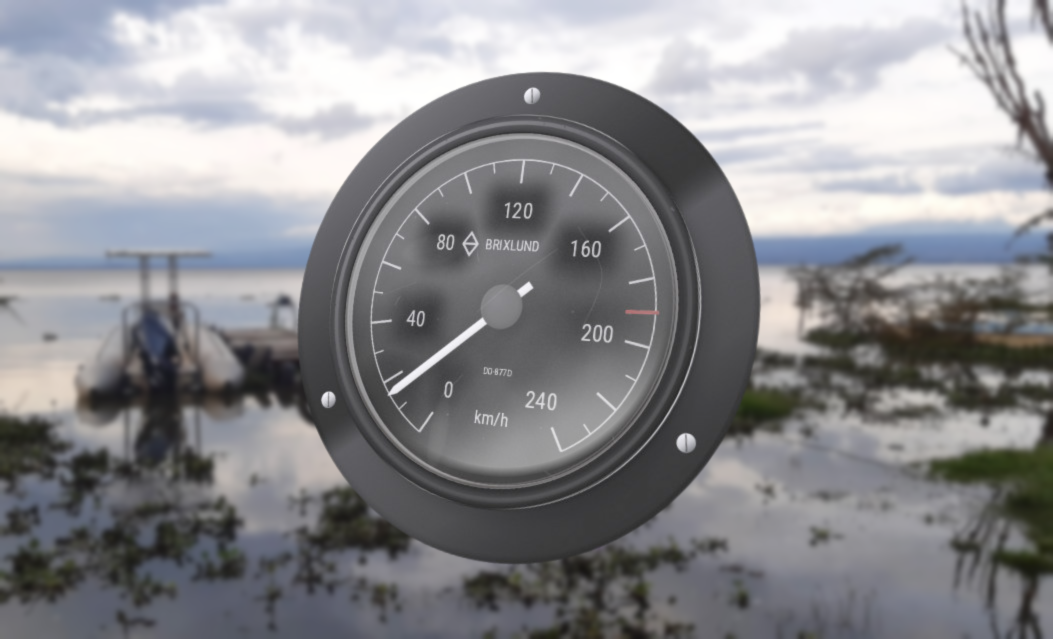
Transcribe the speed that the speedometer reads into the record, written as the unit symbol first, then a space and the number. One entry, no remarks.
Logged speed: km/h 15
